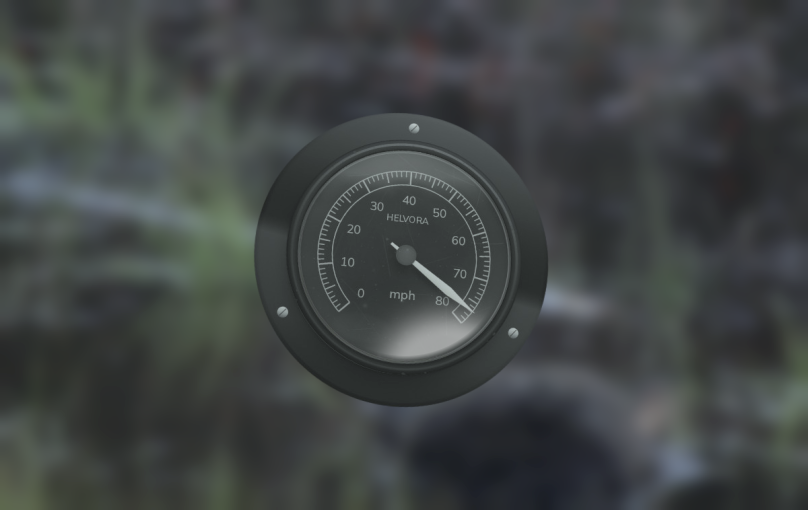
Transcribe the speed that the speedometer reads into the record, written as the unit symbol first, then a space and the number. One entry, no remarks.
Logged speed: mph 77
